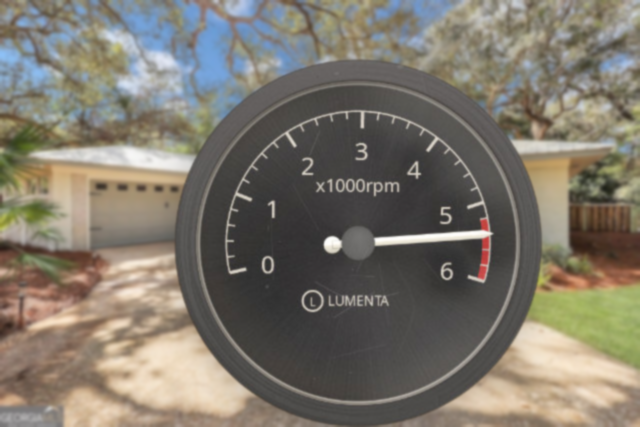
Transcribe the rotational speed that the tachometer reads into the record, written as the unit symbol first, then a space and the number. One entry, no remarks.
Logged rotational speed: rpm 5400
